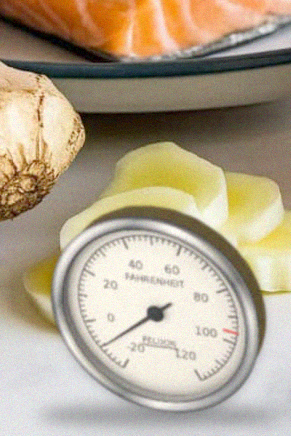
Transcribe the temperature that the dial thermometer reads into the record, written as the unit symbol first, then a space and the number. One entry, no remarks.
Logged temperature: °F -10
